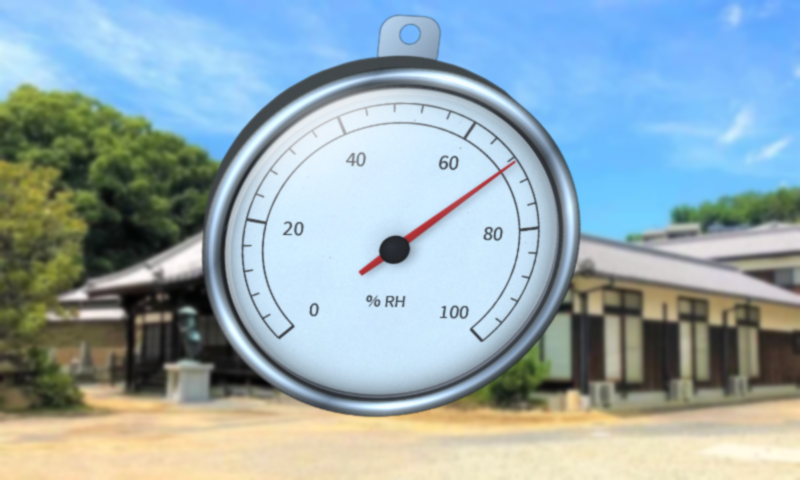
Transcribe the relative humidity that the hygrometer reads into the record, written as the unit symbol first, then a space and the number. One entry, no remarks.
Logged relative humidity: % 68
